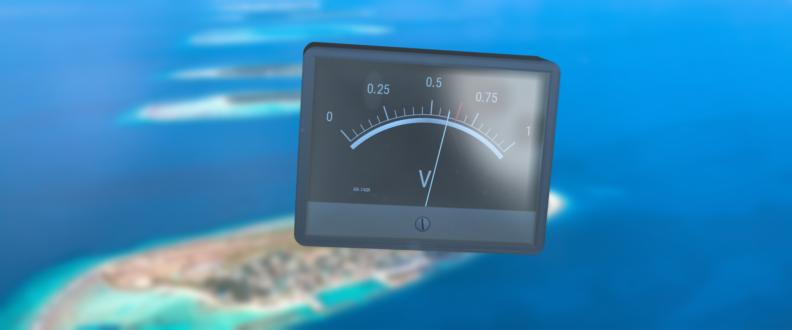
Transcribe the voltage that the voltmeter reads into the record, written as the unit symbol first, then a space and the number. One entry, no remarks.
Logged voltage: V 0.6
